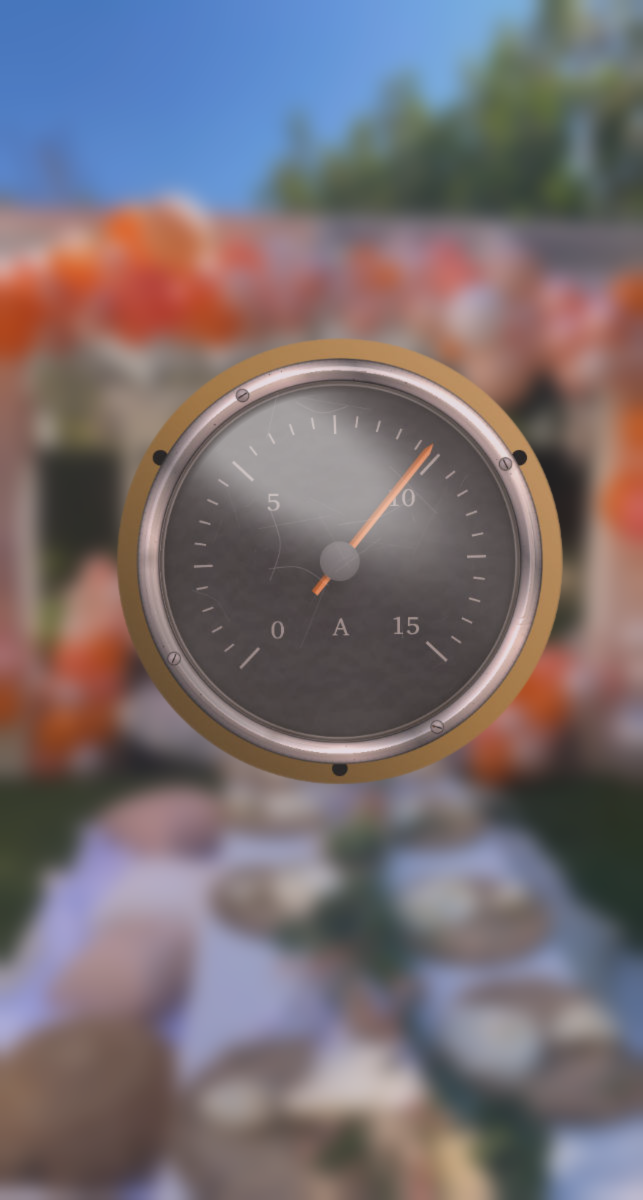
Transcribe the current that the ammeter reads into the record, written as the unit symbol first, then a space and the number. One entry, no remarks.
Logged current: A 9.75
